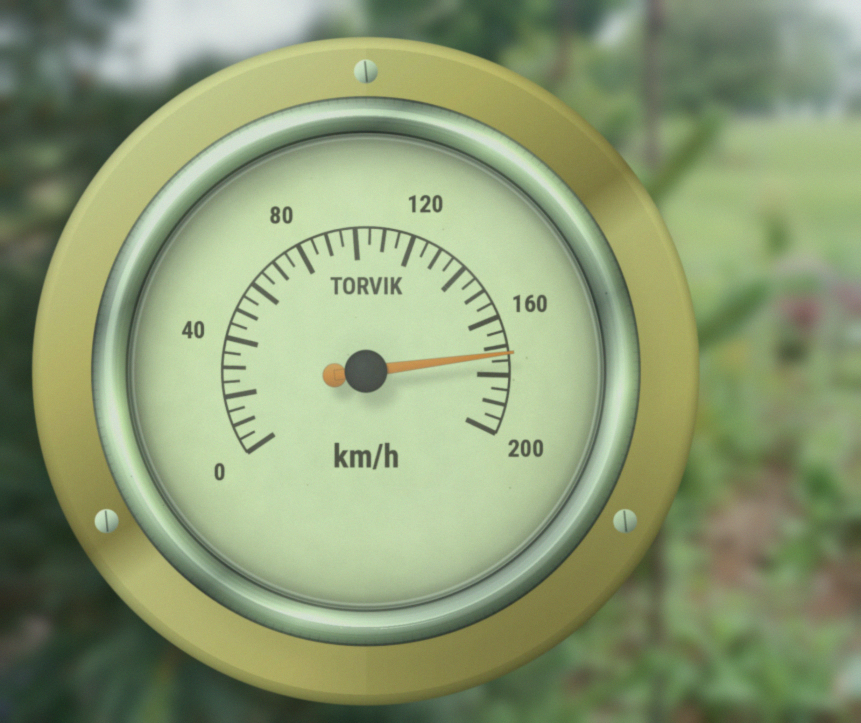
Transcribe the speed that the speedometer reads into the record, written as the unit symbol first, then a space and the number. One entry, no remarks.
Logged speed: km/h 172.5
